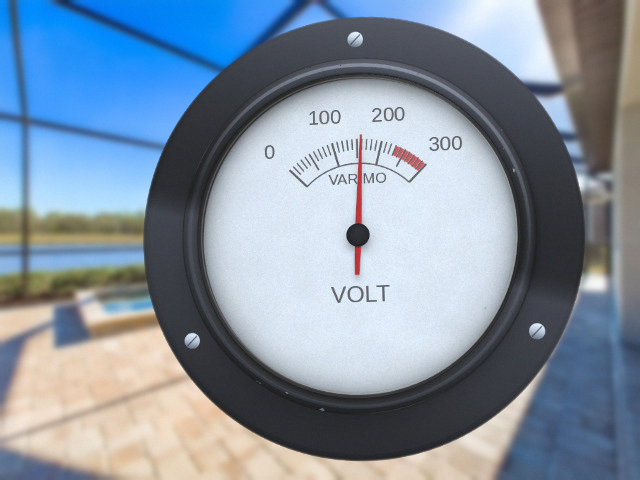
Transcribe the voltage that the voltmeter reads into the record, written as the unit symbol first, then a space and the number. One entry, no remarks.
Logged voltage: V 160
